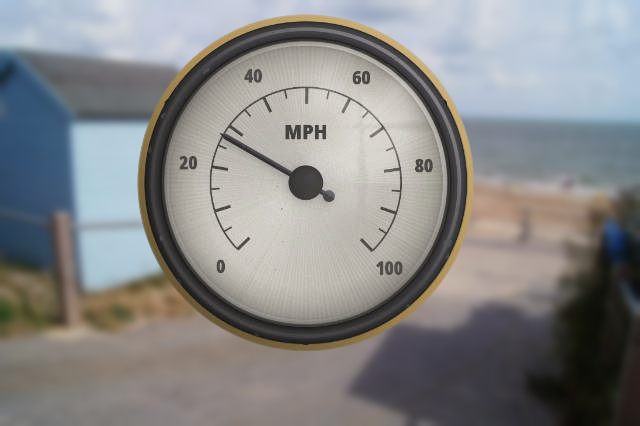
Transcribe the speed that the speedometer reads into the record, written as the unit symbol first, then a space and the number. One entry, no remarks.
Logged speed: mph 27.5
